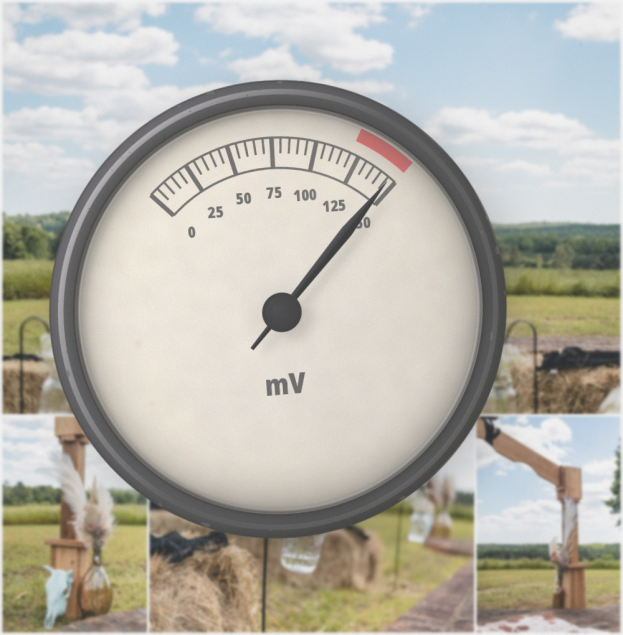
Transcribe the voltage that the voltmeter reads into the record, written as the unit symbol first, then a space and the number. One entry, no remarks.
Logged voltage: mV 145
